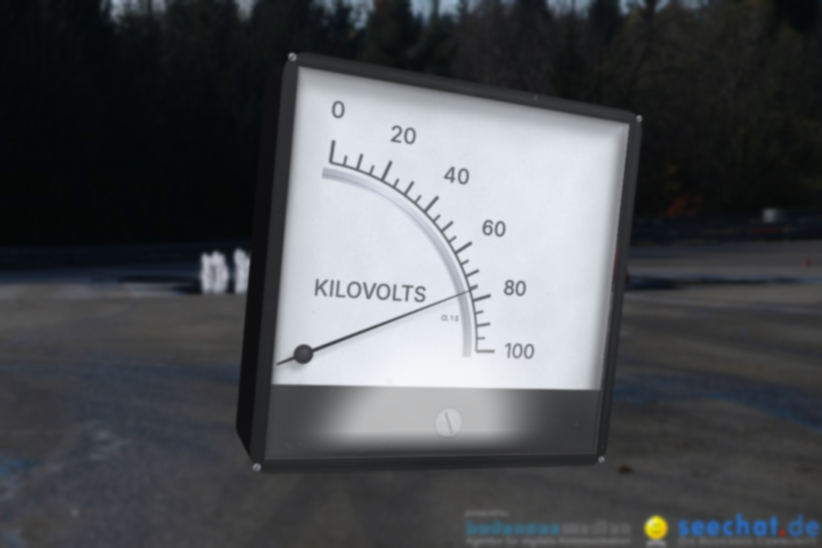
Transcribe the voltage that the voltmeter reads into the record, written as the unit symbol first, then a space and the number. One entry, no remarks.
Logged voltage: kV 75
